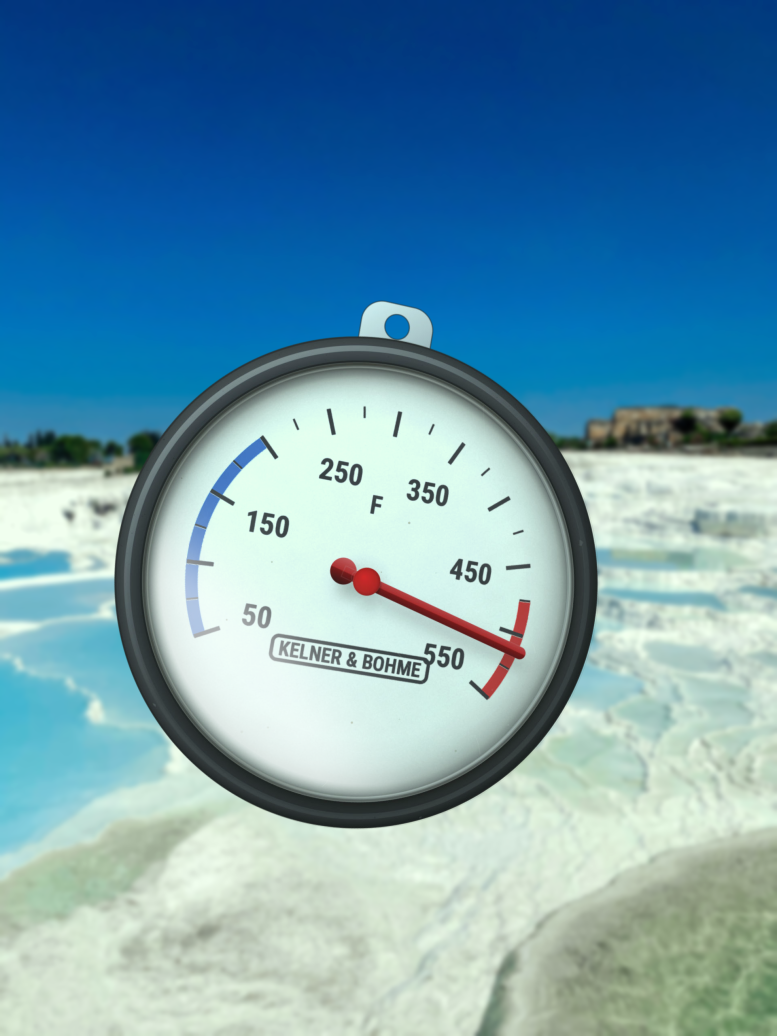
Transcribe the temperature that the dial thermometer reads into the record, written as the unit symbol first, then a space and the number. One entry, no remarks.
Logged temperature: °F 512.5
